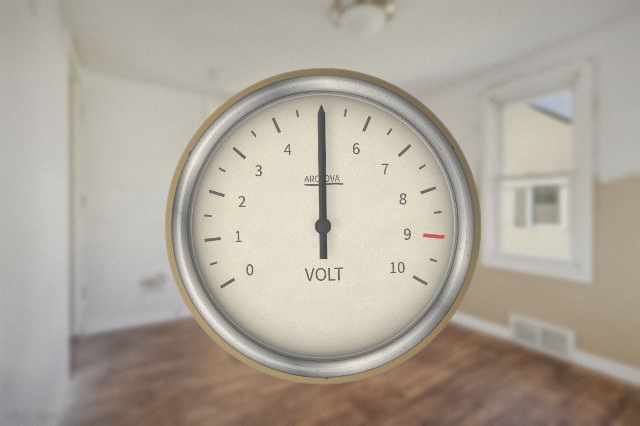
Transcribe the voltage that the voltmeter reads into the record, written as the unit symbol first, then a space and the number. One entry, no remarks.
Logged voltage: V 5
